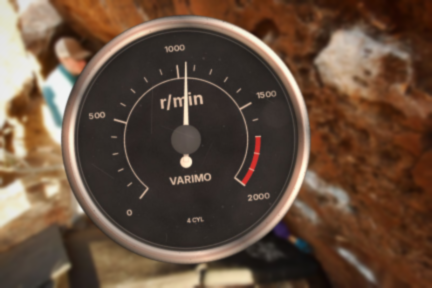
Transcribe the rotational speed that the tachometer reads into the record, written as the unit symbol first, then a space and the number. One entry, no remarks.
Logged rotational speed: rpm 1050
